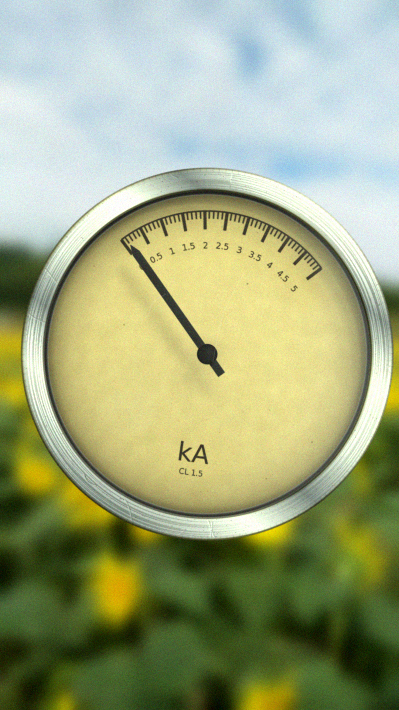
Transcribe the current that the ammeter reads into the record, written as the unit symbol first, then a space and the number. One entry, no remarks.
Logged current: kA 0.1
